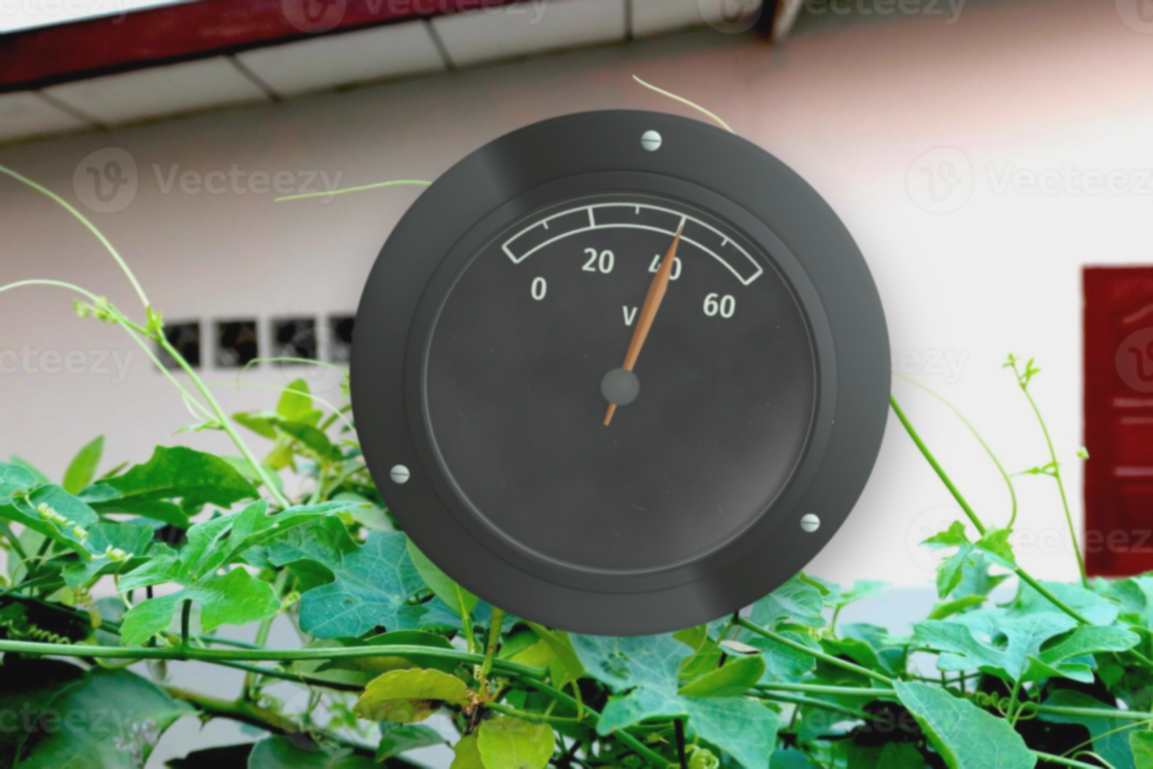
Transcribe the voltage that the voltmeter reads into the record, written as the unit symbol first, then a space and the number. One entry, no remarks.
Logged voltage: V 40
